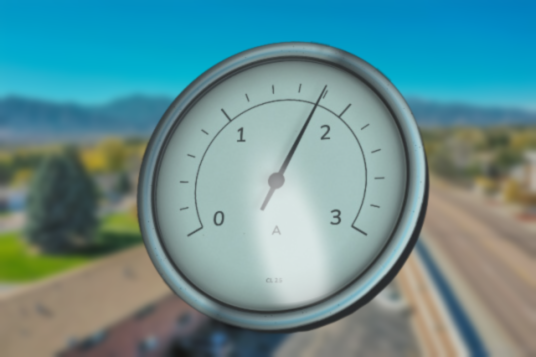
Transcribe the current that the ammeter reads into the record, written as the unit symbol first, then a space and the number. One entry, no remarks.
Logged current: A 1.8
